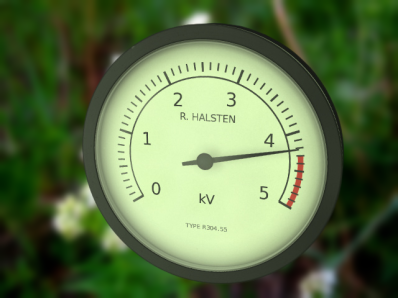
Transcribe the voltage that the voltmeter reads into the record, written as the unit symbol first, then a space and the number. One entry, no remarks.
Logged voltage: kV 4.2
